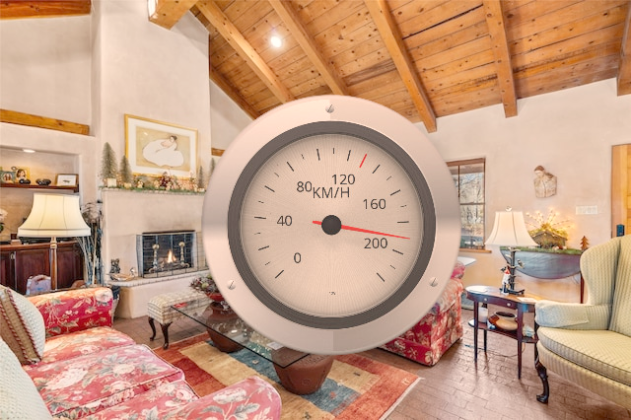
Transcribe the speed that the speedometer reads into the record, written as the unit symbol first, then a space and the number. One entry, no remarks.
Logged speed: km/h 190
